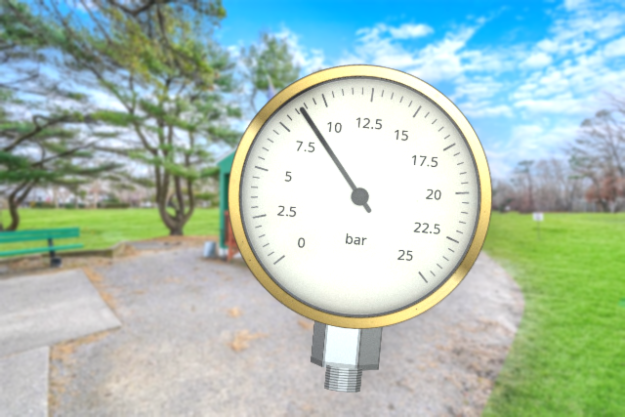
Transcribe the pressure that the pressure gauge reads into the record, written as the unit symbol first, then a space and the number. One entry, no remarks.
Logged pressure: bar 8.75
